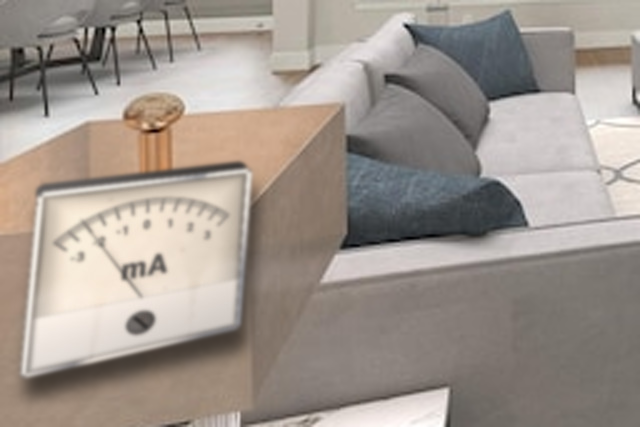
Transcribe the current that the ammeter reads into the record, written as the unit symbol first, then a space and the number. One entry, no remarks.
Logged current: mA -2
